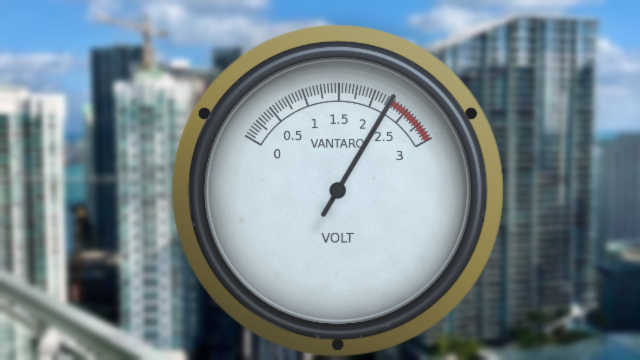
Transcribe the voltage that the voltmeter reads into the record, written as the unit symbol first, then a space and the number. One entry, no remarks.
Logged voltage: V 2.25
